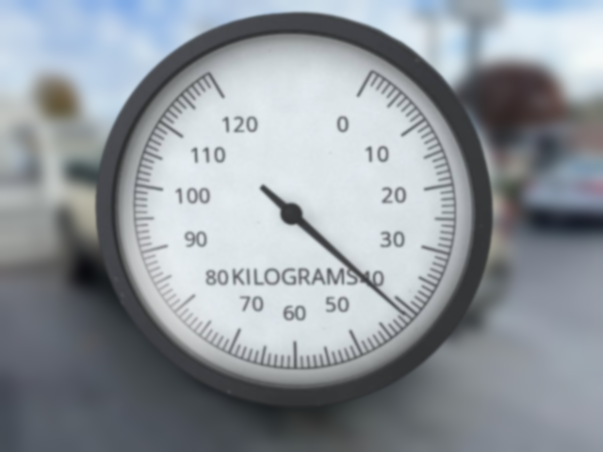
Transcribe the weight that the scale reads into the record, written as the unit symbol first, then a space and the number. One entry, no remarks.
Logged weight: kg 41
